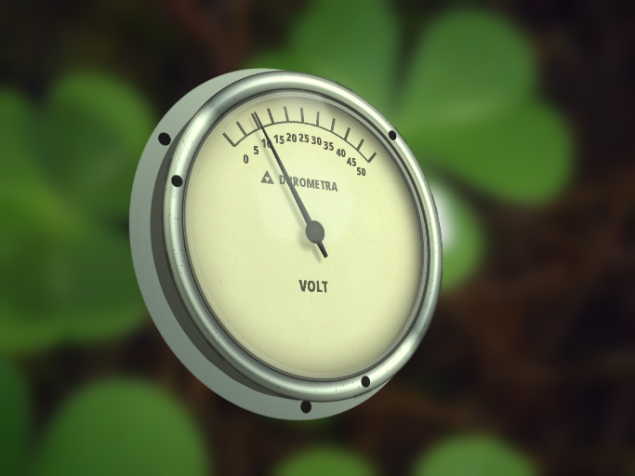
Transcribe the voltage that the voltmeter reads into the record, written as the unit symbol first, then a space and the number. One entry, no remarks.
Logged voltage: V 10
